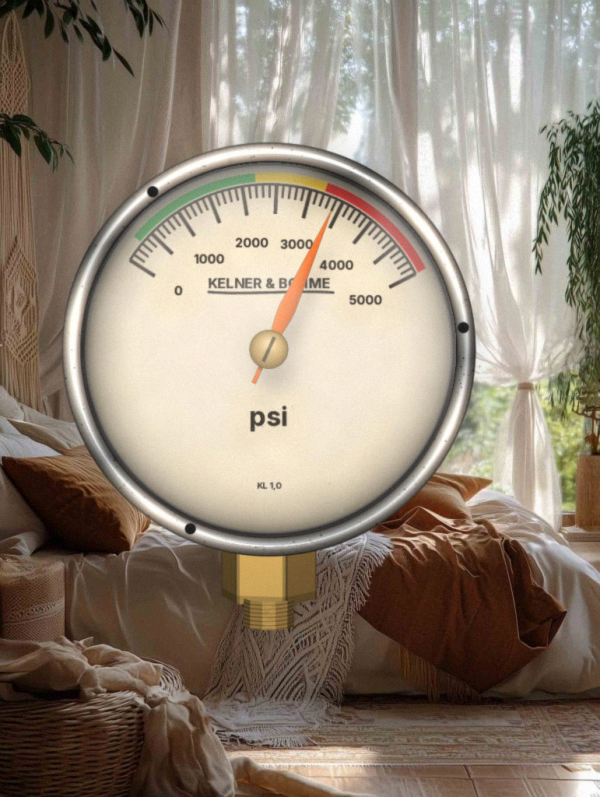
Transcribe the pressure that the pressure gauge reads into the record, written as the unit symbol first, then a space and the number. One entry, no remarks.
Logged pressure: psi 3400
